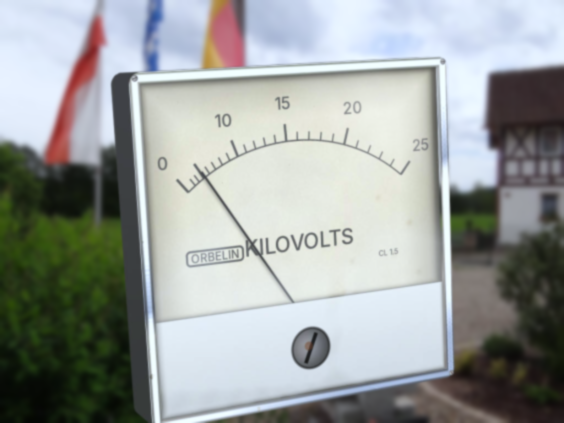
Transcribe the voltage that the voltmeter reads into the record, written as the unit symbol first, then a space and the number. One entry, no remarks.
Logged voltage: kV 5
